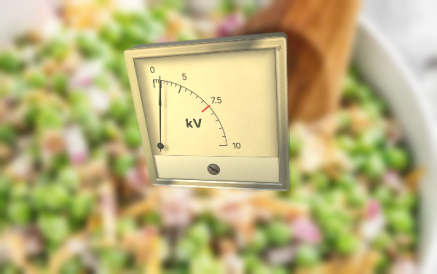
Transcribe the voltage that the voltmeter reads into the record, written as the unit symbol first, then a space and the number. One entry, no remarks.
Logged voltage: kV 2.5
